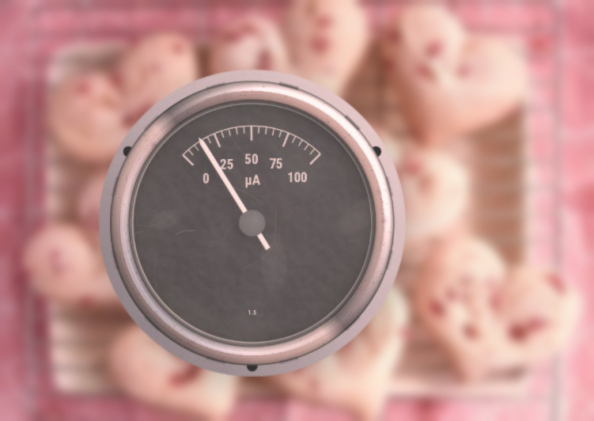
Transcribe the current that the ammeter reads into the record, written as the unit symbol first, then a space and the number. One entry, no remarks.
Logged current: µA 15
